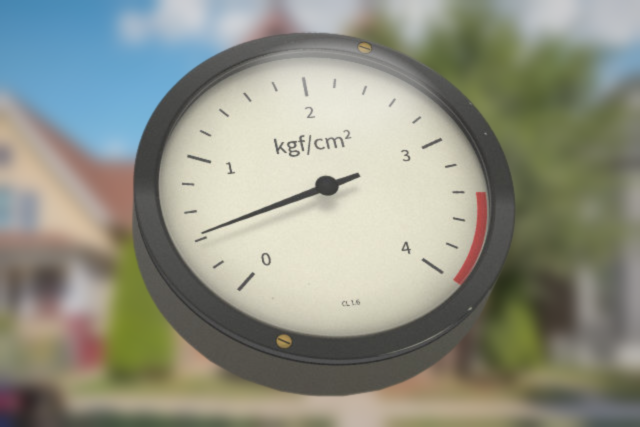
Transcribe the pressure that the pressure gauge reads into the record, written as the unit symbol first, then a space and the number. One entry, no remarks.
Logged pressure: kg/cm² 0.4
